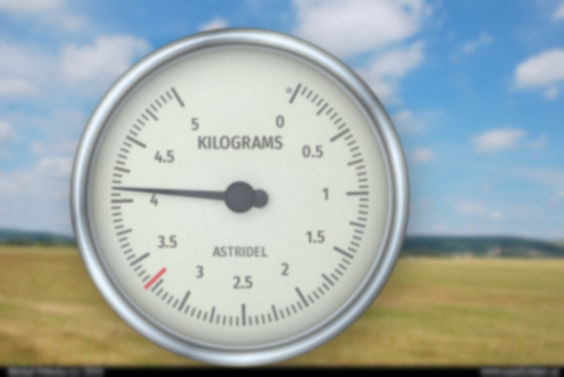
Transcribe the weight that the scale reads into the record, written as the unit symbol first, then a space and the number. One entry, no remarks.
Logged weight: kg 4.1
